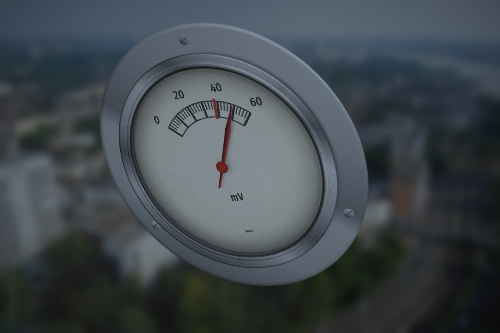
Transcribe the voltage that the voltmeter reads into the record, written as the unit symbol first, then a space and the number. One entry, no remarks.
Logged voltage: mV 50
